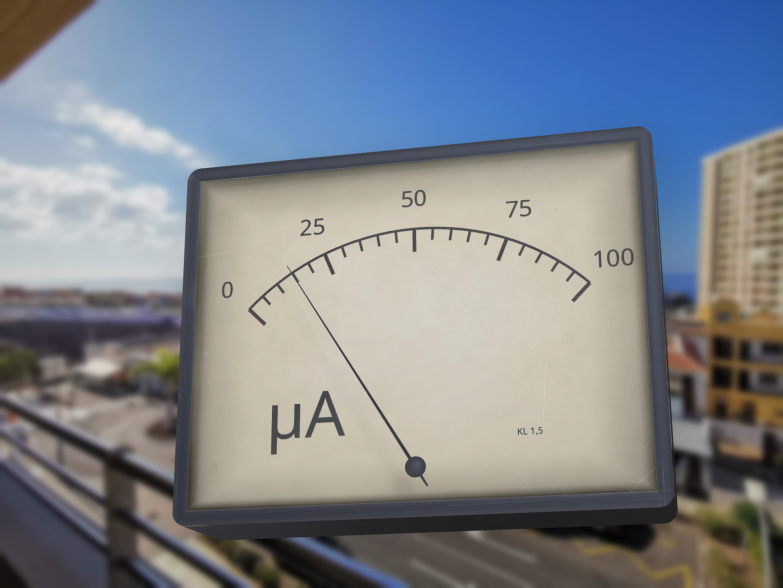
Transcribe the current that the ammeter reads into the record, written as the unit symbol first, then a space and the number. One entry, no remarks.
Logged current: µA 15
